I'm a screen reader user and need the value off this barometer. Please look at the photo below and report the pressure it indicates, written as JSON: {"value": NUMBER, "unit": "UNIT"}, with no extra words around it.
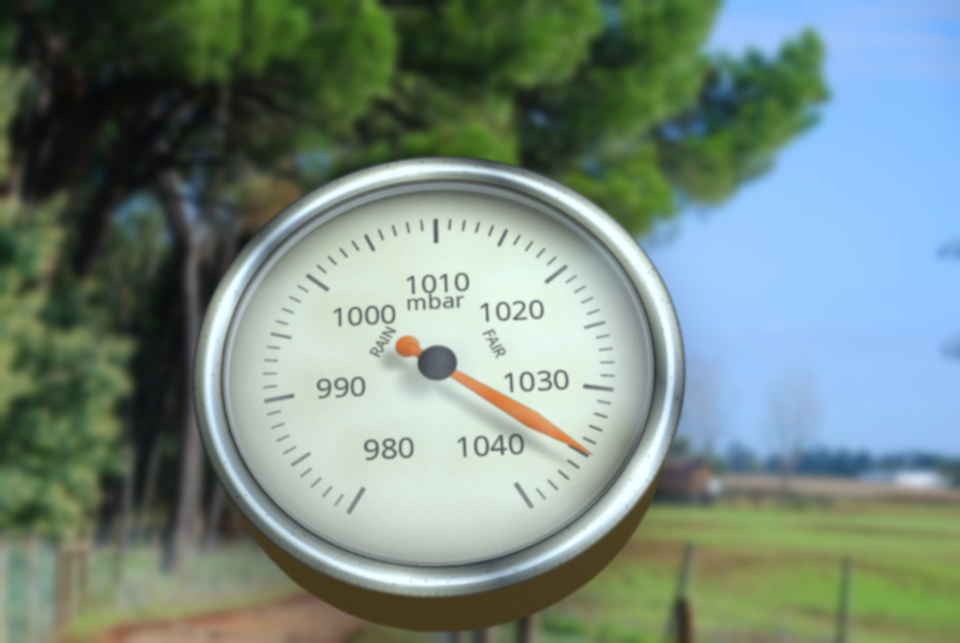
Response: {"value": 1035, "unit": "mbar"}
